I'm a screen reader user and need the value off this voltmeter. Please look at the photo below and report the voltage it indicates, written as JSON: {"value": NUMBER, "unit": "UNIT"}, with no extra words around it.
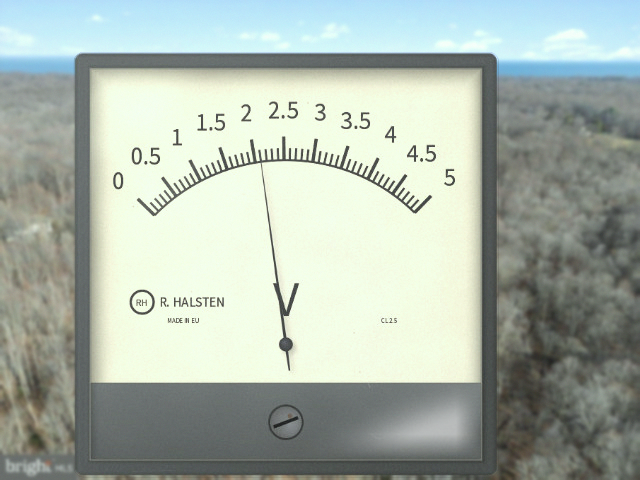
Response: {"value": 2.1, "unit": "V"}
